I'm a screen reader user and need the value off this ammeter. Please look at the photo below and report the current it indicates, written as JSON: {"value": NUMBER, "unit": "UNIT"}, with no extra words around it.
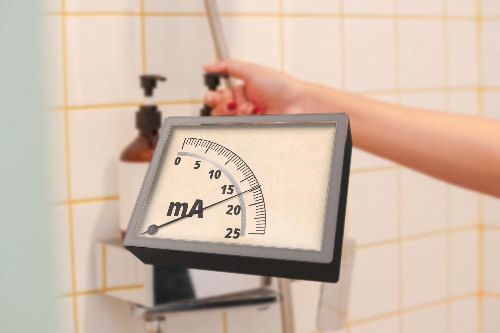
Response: {"value": 17.5, "unit": "mA"}
